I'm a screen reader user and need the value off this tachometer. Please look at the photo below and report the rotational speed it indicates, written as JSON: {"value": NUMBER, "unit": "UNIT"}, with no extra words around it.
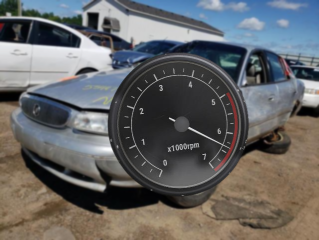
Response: {"value": 6375, "unit": "rpm"}
